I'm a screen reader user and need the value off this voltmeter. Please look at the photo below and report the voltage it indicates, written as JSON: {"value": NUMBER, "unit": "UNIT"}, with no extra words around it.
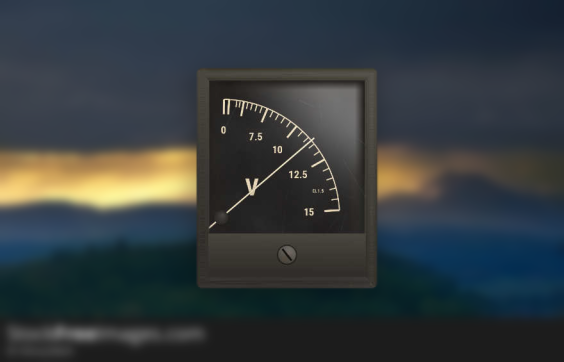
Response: {"value": 11.25, "unit": "V"}
